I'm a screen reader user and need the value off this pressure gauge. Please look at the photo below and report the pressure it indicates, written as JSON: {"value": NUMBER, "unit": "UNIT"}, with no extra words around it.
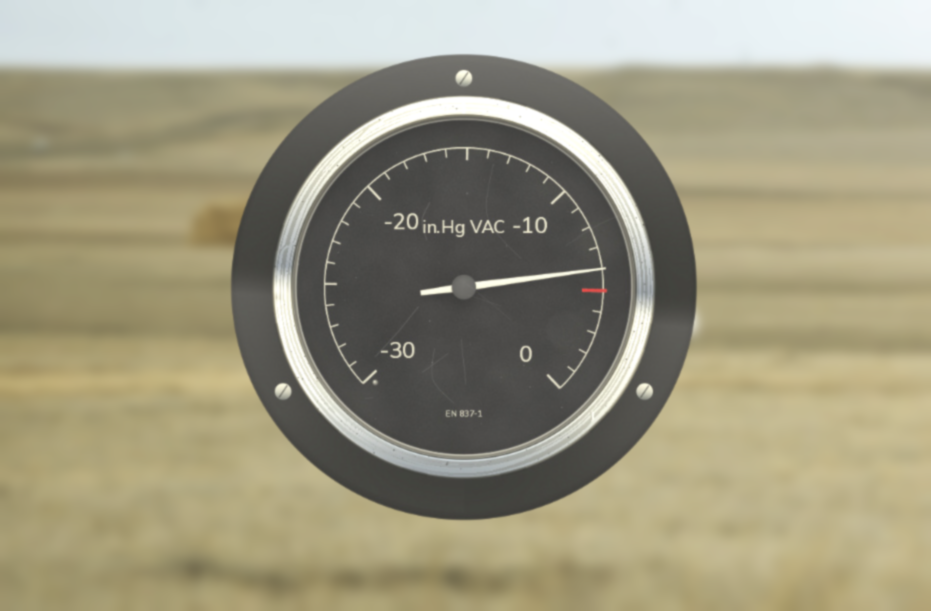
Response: {"value": -6, "unit": "inHg"}
